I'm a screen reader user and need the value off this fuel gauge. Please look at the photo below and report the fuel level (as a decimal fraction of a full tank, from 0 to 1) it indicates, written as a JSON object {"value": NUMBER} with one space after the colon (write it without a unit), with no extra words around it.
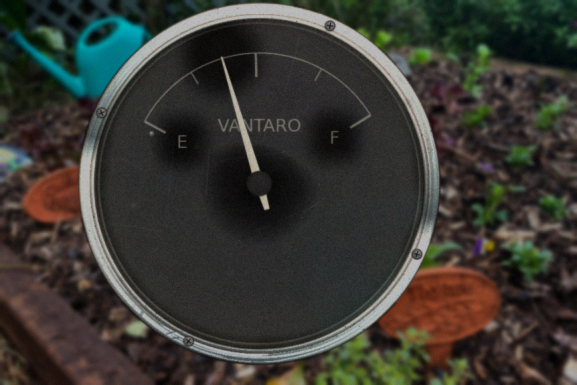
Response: {"value": 0.375}
